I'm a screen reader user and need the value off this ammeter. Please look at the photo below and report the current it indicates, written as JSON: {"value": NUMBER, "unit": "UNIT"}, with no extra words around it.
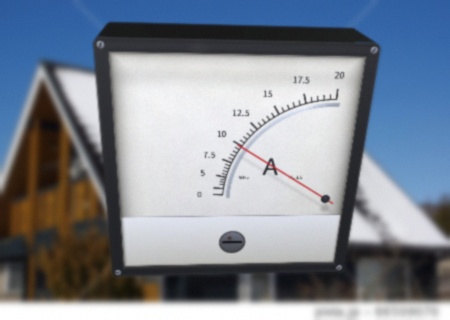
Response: {"value": 10, "unit": "A"}
